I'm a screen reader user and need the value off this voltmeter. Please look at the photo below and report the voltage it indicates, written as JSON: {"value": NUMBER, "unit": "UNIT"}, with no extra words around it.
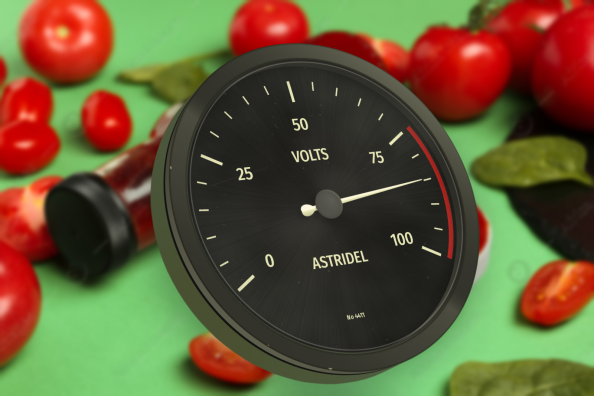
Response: {"value": 85, "unit": "V"}
